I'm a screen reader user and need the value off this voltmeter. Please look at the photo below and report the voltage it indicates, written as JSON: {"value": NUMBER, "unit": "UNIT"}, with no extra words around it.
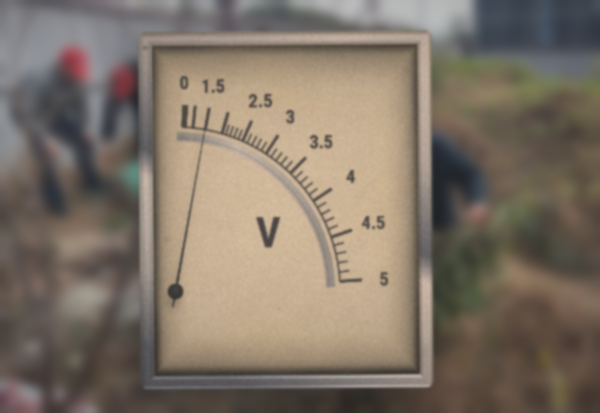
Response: {"value": 1.5, "unit": "V"}
